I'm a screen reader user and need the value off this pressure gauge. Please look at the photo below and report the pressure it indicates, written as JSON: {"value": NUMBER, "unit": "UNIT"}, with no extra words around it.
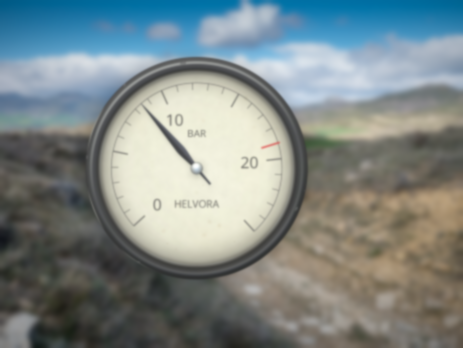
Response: {"value": 8.5, "unit": "bar"}
